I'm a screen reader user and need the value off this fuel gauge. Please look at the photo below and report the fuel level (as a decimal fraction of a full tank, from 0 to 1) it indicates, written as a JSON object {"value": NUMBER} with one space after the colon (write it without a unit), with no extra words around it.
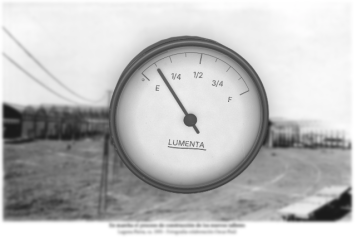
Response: {"value": 0.125}
